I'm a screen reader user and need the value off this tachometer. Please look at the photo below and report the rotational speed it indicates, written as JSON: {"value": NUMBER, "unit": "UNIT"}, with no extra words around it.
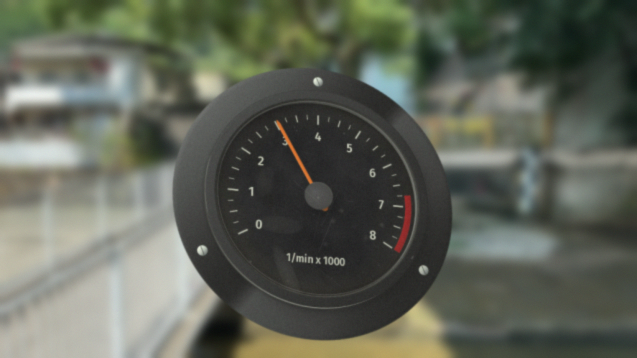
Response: {"value": 3000, "unit": "rpm"}
